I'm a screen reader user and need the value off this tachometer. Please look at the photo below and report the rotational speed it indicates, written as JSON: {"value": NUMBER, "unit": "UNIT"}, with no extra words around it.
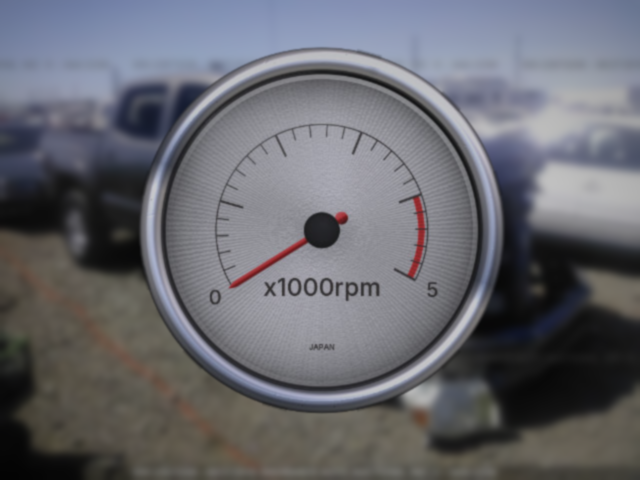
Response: {"value": 0, "unit": "rpm"}
